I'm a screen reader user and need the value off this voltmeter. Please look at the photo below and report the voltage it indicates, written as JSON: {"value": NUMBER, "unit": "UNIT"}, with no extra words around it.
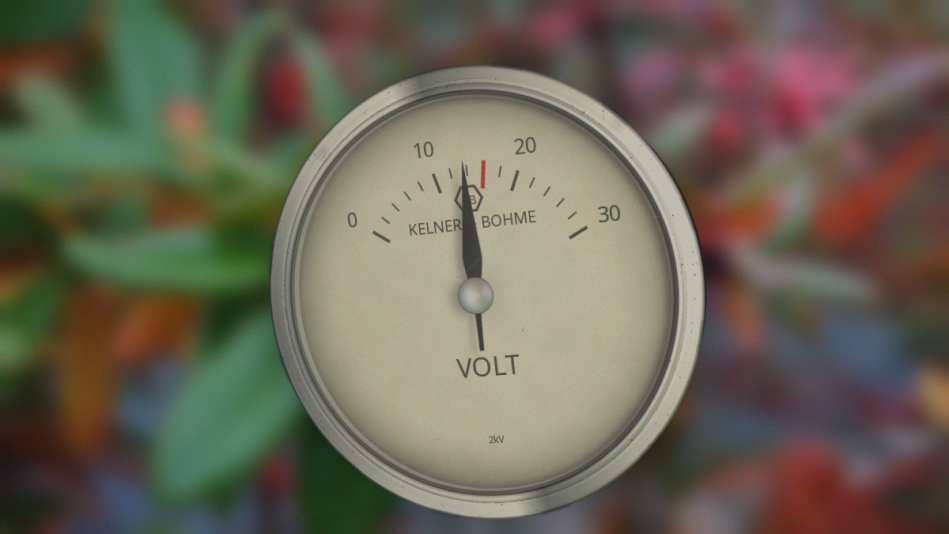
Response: {"value": 14, "unit": "V"}
